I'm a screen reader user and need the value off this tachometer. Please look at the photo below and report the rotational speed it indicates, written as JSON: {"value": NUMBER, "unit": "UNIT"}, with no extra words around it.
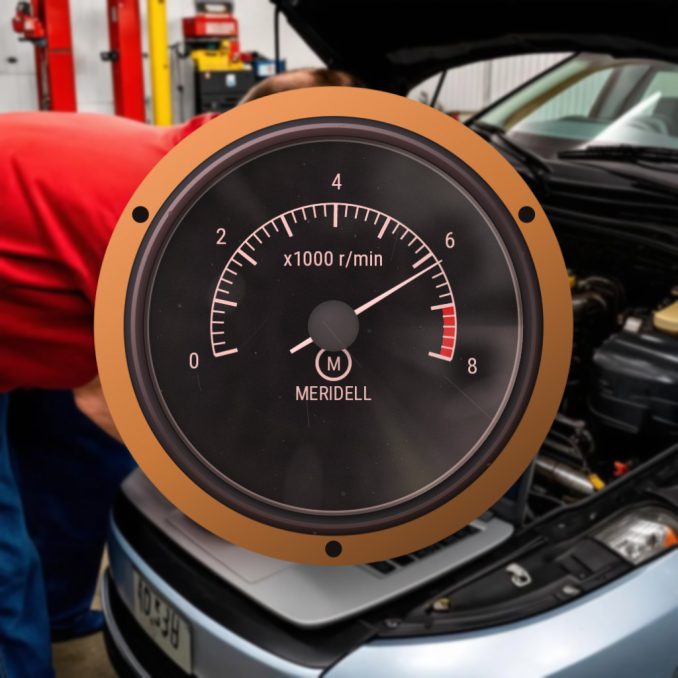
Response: {"value": 6200, "unit": "rpm"}
